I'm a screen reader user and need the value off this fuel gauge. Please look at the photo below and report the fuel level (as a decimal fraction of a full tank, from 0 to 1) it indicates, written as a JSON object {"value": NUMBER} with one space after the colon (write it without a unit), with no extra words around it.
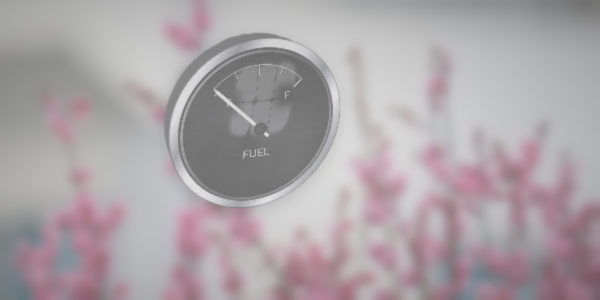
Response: {"value": 0}
